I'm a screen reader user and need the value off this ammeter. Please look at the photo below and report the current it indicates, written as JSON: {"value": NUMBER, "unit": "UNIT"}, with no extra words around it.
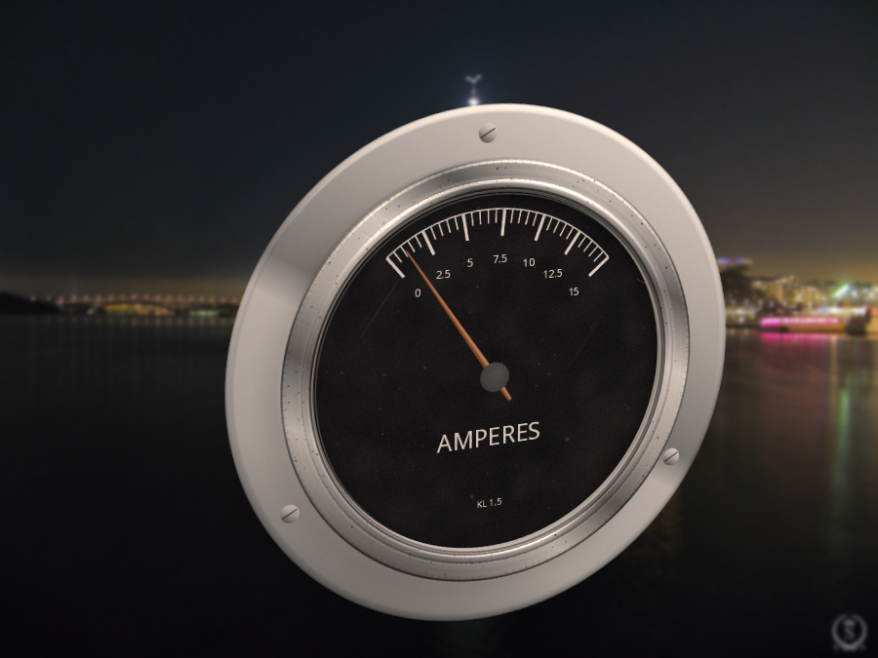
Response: {"value": 1, "unit": "A"}
